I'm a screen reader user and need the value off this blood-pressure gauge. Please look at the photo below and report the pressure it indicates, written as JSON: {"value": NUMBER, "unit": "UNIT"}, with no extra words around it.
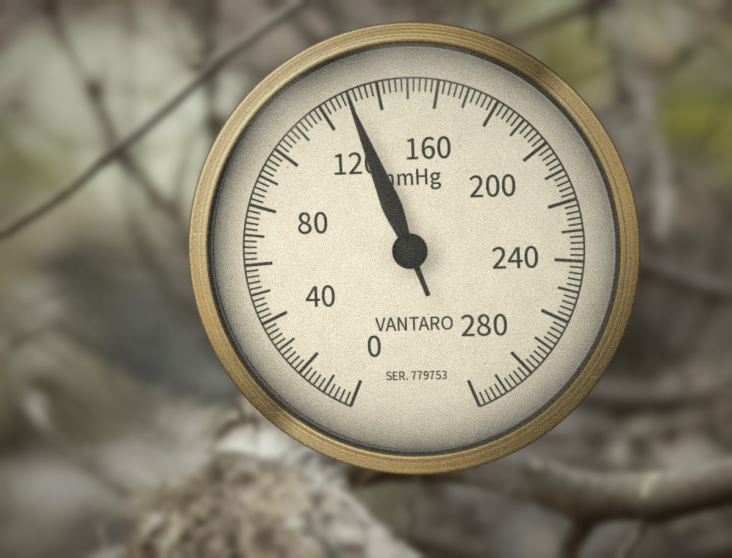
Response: {"value": 130, "unit": "mmHg"}
